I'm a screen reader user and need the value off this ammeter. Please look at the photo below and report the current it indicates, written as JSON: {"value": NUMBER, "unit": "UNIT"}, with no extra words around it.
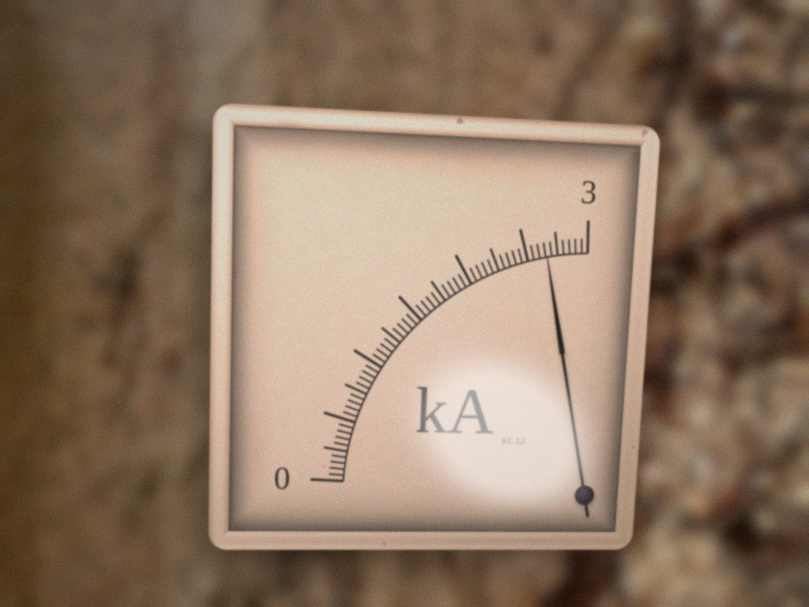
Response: {"value": 2.65, "unit": "kA"}
